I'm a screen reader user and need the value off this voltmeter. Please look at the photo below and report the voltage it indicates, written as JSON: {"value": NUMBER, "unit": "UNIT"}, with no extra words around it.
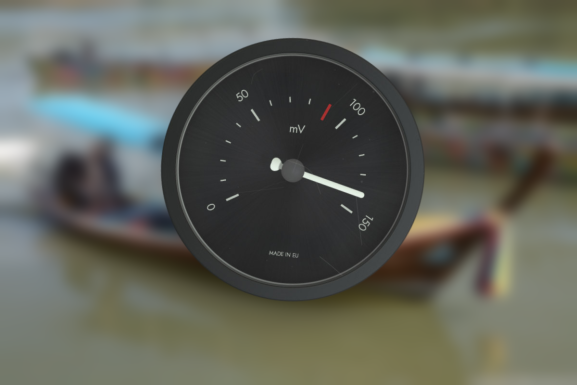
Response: {"value": 140, "unit": "mV"}
